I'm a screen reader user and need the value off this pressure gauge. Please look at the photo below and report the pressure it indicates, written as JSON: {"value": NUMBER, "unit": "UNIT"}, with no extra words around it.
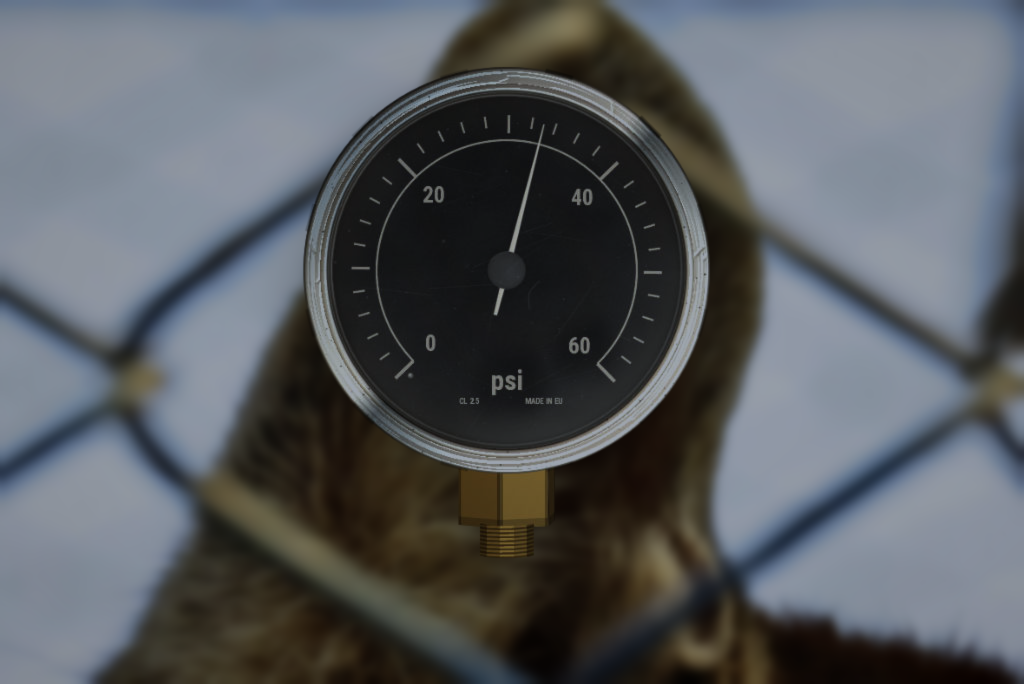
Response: {"value": 33, "unit": "psi"}
